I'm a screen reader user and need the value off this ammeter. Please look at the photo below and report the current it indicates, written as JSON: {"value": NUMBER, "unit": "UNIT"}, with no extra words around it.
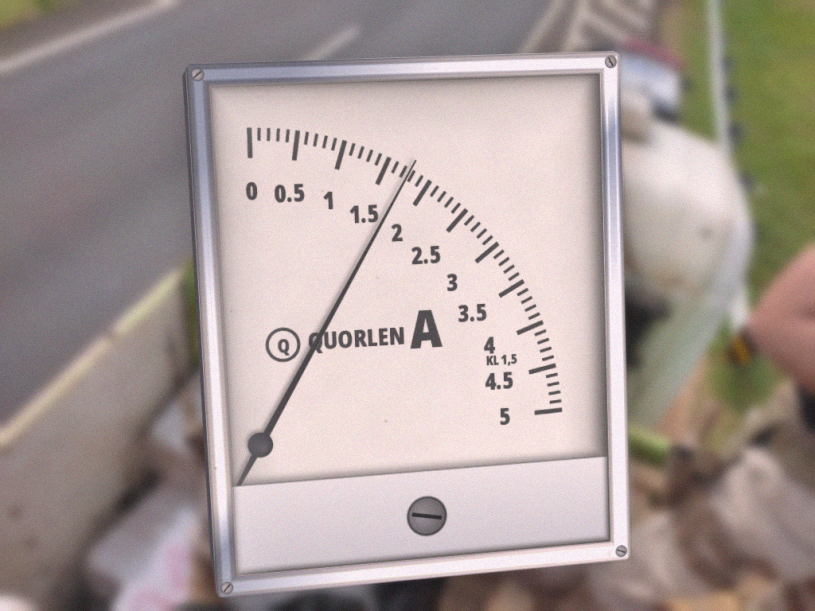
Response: {"value": 1.75, "unit": "A"}
